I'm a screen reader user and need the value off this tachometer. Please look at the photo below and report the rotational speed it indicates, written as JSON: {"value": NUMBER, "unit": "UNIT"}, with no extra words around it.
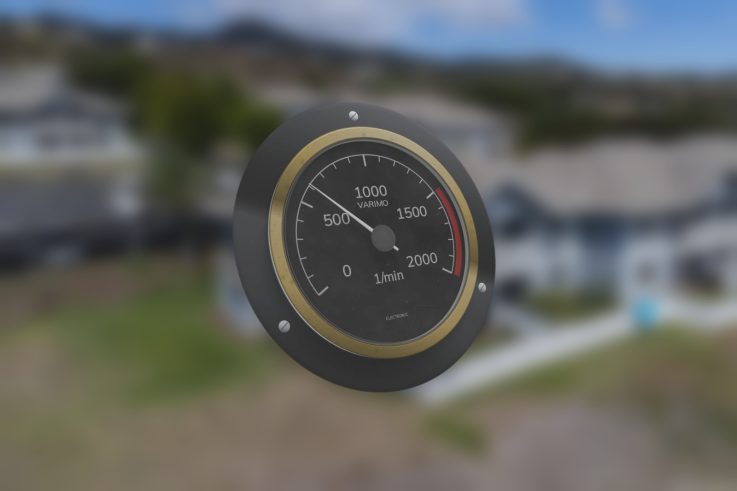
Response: {"value": 600, "unit": "rpm"}
